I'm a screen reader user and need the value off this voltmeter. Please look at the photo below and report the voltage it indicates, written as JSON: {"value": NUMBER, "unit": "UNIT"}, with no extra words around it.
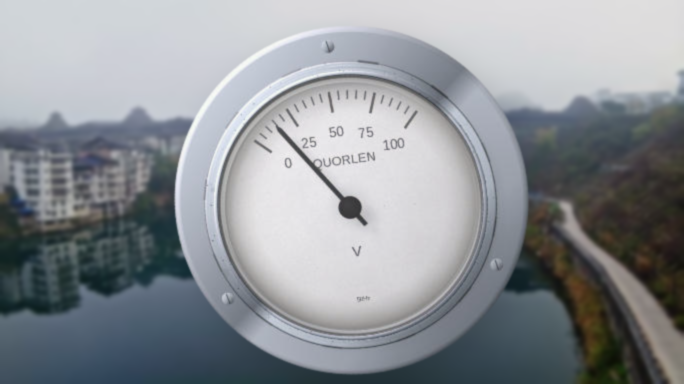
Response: {"value": 15, "unit": "V"}
